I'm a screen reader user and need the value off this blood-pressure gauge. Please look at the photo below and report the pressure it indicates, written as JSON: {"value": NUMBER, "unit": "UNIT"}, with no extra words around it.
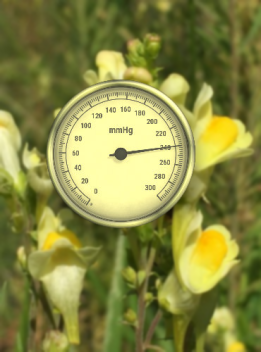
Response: {"value": 240, "unit": "mmHg"}
